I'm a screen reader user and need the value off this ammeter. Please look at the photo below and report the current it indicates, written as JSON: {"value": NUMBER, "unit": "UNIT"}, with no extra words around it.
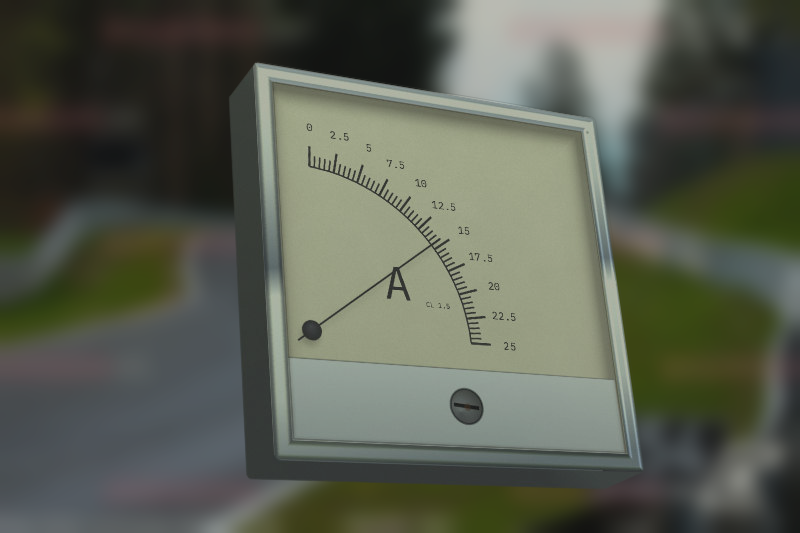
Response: {"value": 14.5, "unit": "A"}
